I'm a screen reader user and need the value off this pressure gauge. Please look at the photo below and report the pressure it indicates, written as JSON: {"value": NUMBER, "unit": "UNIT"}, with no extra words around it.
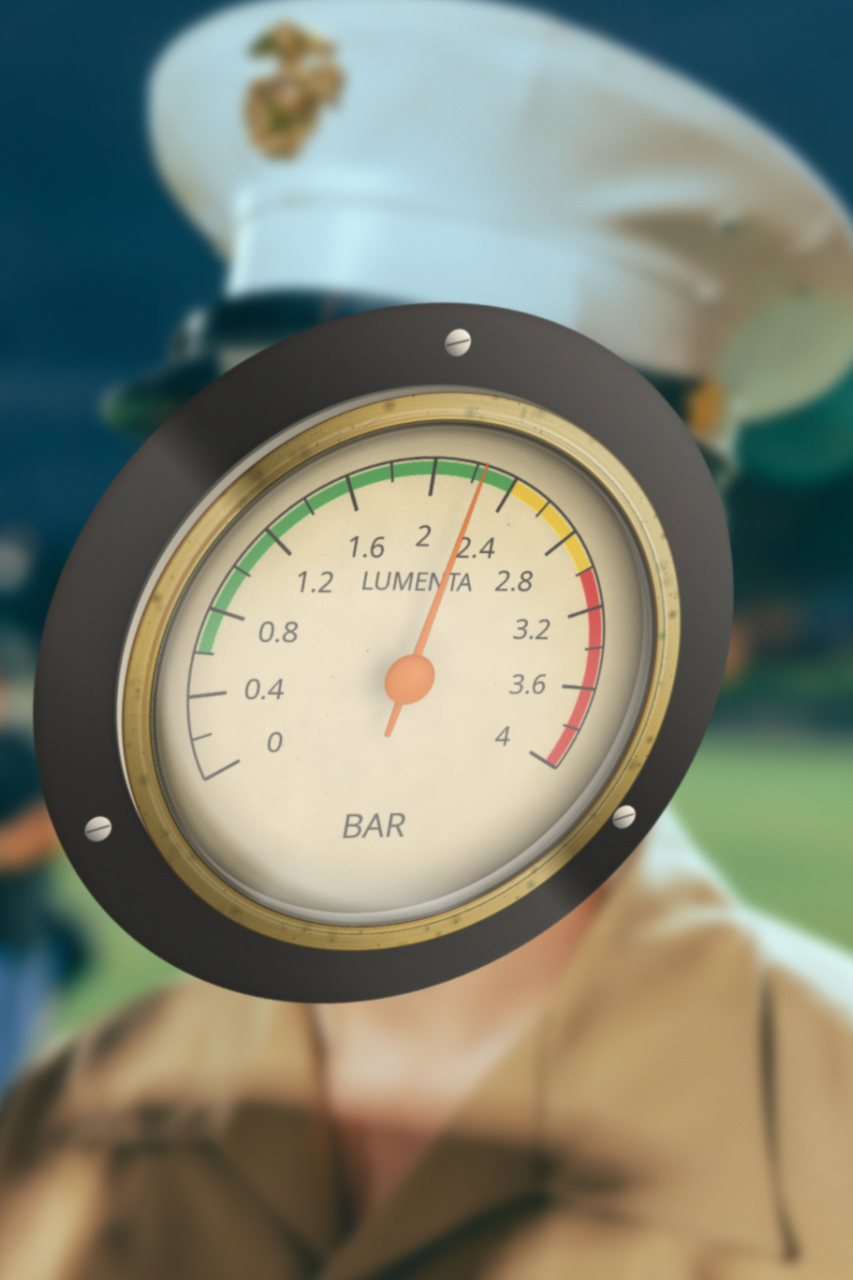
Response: {"value": 2.2, "unit": "bar"}
